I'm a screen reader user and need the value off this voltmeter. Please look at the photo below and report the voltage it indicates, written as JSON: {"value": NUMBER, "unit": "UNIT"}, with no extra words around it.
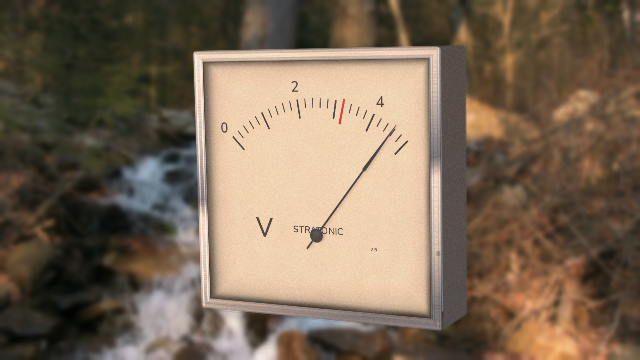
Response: {"value": 4.6, "unit": "V"}
